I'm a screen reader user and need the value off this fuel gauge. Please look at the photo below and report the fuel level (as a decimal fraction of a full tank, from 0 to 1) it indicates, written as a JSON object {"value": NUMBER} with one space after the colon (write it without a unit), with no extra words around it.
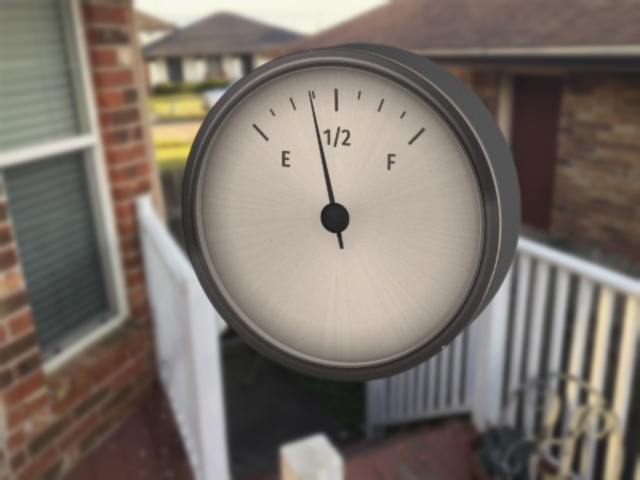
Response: {"value": 0.375}
